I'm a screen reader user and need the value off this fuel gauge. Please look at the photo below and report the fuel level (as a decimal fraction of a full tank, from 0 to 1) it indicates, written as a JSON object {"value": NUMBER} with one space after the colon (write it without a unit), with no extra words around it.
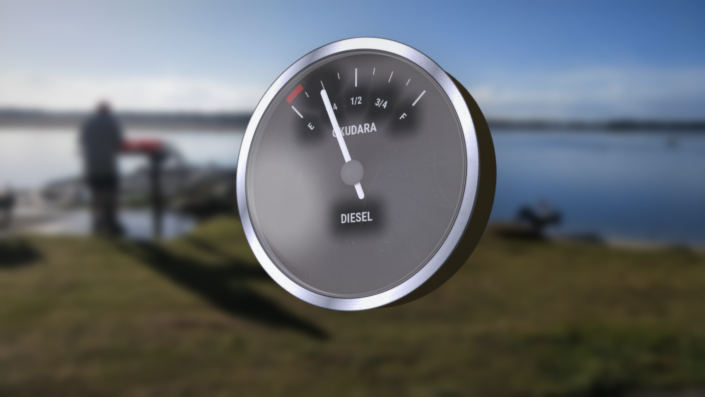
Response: {"value": 0.25}
